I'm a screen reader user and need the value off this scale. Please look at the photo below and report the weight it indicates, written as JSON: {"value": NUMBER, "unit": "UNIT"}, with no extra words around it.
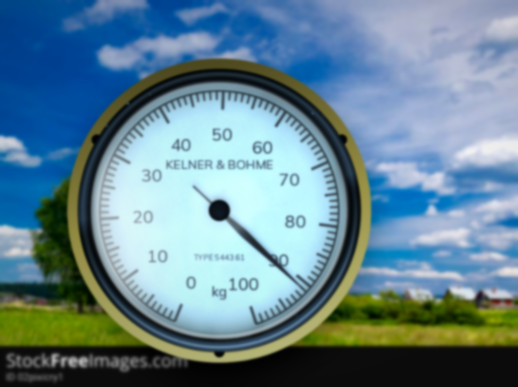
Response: {"value": 91, "unit": "kg"}
